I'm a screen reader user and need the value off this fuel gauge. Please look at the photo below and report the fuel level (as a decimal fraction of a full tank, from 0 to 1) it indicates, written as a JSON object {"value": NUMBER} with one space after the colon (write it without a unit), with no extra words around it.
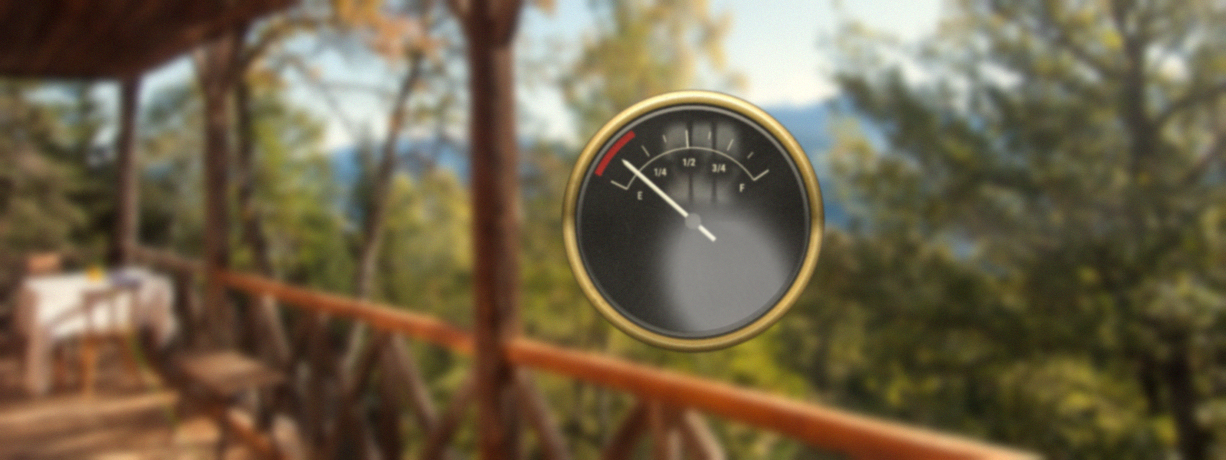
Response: {"value": 0.125}
